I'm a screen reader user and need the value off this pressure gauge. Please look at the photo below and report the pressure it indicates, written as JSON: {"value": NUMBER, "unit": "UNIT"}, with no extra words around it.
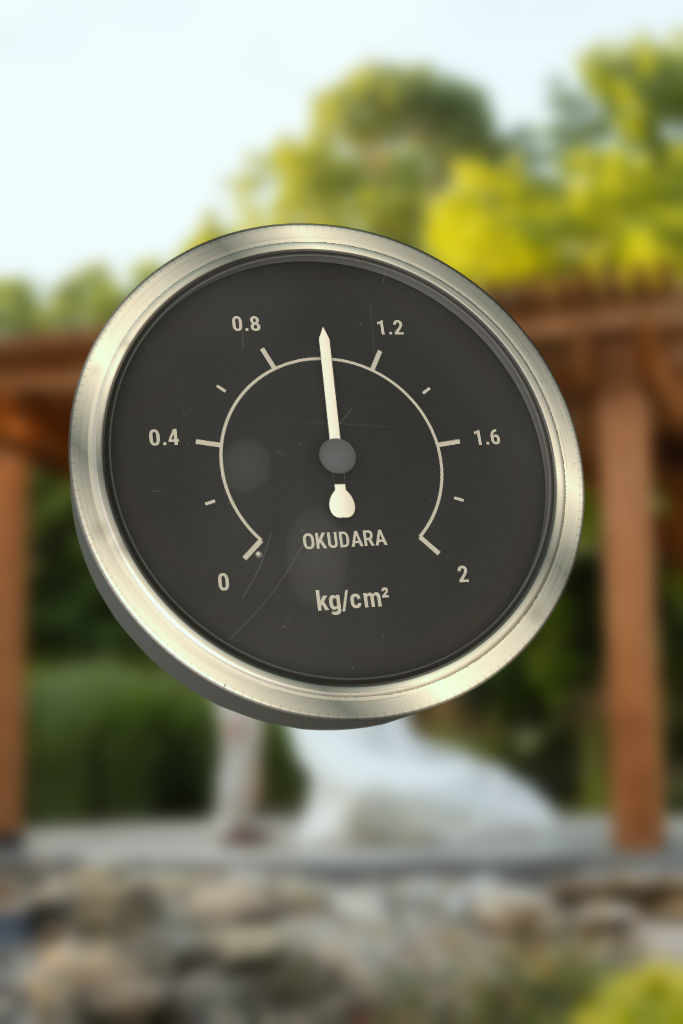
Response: {"value": 1, "unit": "kg/cm²"}
